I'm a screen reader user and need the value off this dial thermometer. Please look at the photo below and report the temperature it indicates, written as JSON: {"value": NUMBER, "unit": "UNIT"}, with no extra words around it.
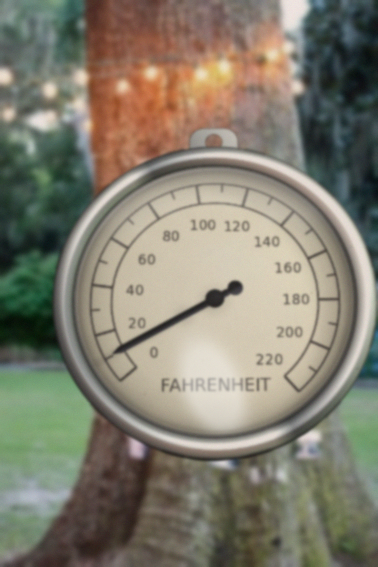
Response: {"value": 10, "unit": "°F"}
